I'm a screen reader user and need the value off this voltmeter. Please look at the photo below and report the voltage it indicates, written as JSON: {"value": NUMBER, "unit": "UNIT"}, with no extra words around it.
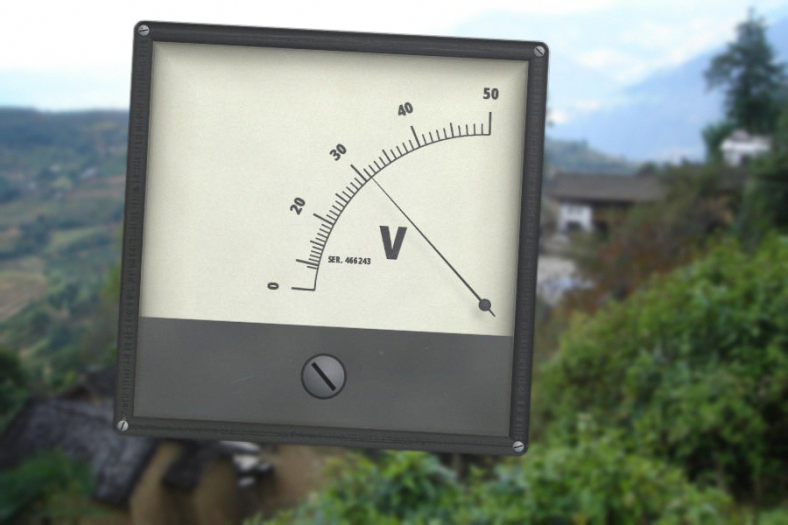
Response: {"value": 31, "unit": "V"}
